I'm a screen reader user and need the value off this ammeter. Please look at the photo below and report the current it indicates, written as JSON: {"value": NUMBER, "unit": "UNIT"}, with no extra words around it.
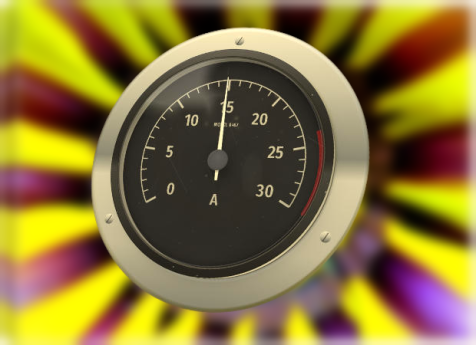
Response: {"value": 15, "unit": "A"}
